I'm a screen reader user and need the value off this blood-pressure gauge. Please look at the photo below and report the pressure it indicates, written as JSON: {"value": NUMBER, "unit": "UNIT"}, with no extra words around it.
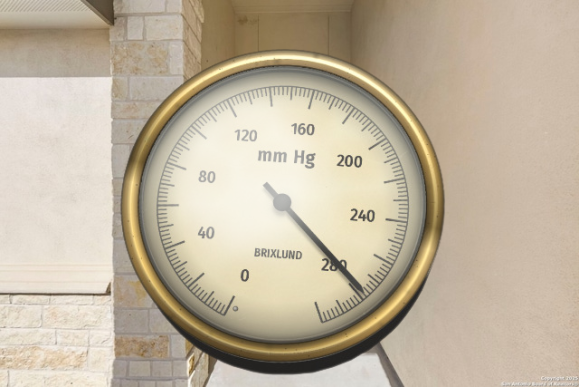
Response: {"value": 278, "unit": "mmHg"}
